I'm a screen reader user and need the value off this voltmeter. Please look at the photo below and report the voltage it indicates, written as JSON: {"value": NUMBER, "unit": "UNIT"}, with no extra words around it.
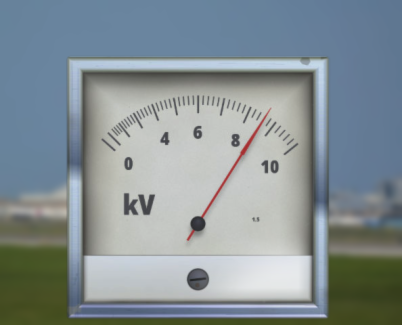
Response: {"value": 8.6, "unit": "kV"}
